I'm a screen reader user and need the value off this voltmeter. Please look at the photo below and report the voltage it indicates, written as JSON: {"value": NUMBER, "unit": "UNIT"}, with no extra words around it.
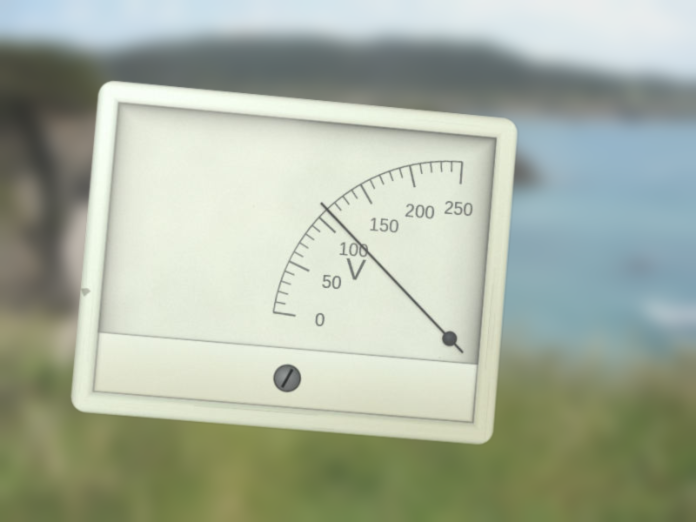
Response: {"value": 110, "unit": "V"}
